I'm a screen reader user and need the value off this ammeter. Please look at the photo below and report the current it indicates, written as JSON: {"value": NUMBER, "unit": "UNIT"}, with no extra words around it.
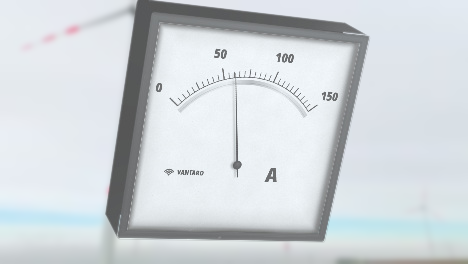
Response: {"value": 60, "unit": "A"}
